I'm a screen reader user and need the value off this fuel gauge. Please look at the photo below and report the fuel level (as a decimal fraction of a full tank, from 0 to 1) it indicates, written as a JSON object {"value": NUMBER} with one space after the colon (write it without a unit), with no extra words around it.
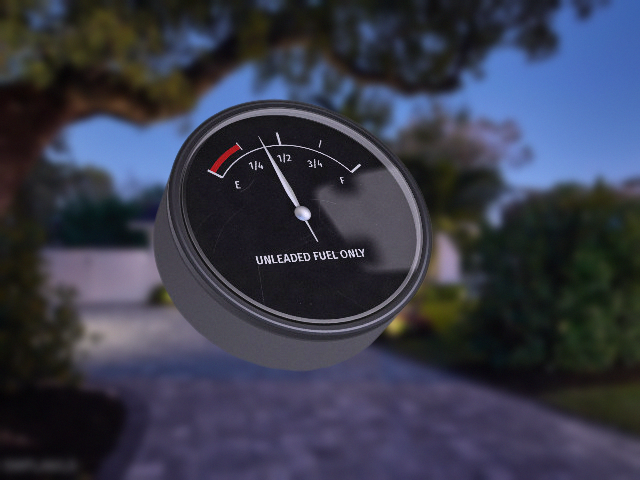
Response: {"value": 0.375}
